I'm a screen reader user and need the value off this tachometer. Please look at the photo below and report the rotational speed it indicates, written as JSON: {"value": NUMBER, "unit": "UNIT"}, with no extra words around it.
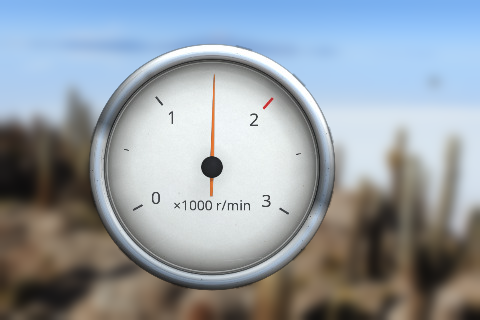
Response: {"value": 1500, "unit": "rpm"}
